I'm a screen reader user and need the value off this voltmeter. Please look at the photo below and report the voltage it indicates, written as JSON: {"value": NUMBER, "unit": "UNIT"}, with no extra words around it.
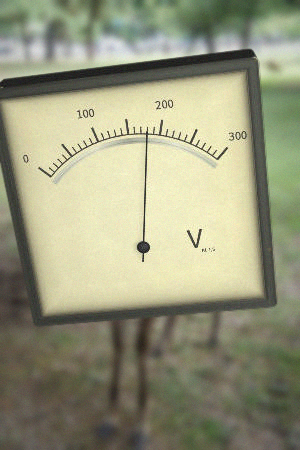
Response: {"value": 180, "unit": "V"}
